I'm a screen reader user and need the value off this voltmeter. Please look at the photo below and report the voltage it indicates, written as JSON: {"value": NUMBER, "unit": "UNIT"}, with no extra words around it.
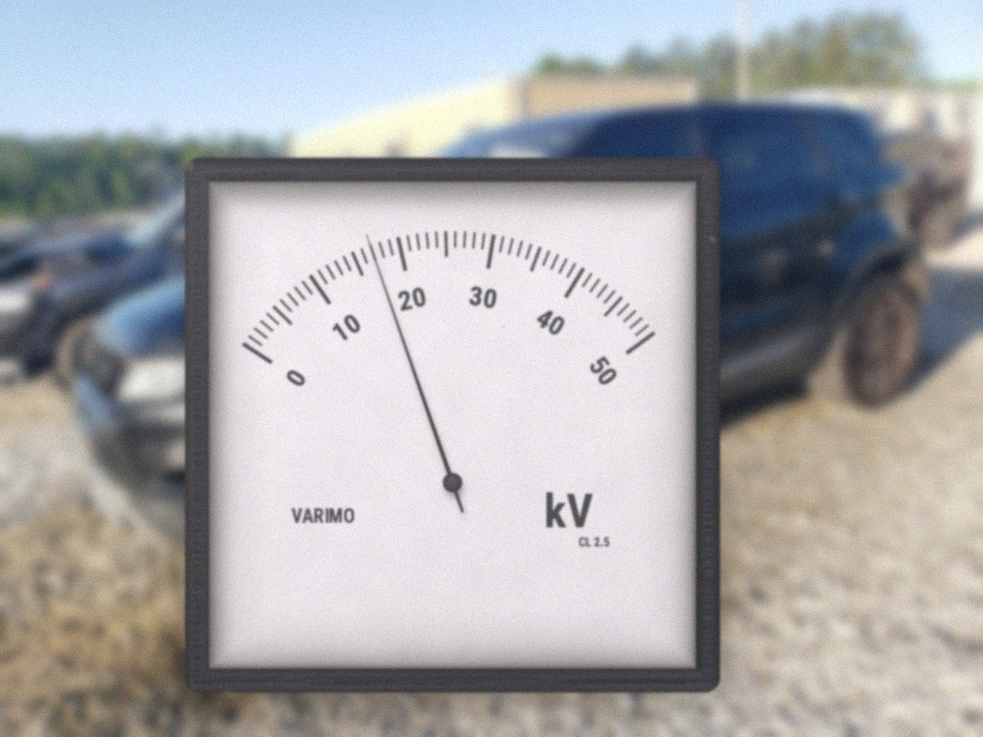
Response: {"value": 17, "unit": "kV"}
